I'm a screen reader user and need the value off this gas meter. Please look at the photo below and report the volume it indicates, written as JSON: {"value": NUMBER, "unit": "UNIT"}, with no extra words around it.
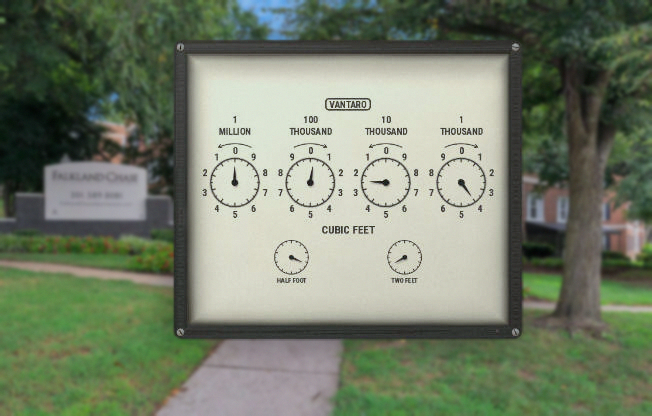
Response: {"value": 2400, "unit": "ft³"}
